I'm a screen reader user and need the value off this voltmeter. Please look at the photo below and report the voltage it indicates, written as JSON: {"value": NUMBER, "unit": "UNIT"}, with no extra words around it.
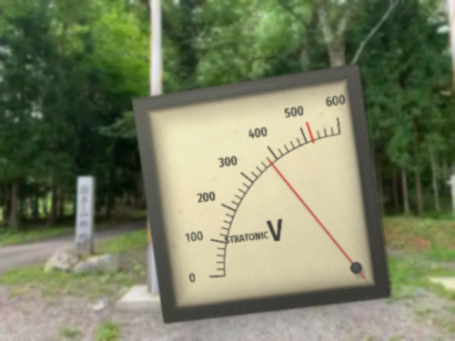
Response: {"value": 380, "unit": "V"}
